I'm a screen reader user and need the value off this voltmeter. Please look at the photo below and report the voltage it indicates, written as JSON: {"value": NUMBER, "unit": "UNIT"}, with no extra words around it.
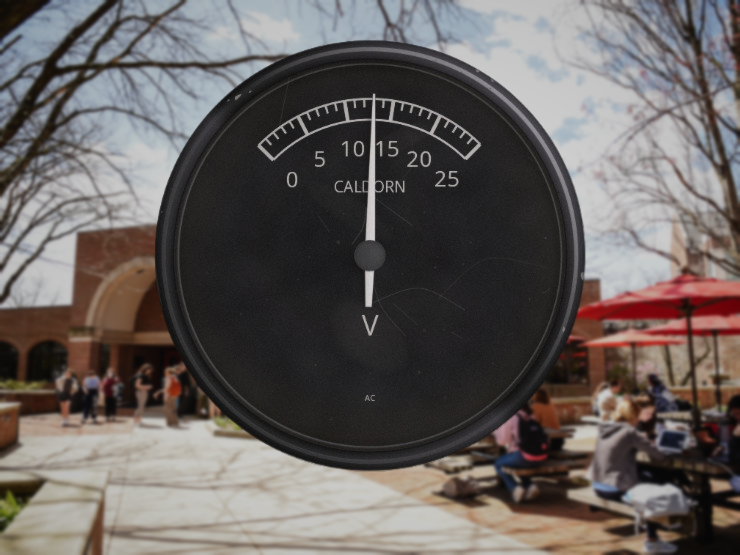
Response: {"value": 13, "unit": "V"}
